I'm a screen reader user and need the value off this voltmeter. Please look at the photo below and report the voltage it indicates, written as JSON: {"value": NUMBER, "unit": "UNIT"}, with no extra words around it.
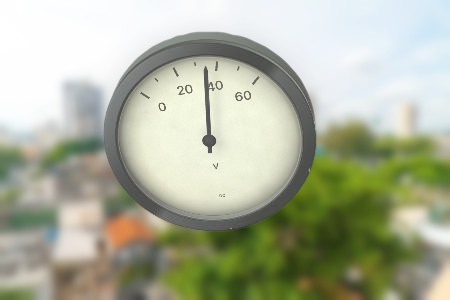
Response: {"value": 35, "unit": "V"}
